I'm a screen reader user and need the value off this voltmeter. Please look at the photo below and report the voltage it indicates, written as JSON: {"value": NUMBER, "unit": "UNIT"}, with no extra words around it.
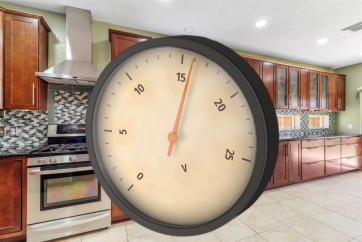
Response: {"value": 16, "unit": "V"}
